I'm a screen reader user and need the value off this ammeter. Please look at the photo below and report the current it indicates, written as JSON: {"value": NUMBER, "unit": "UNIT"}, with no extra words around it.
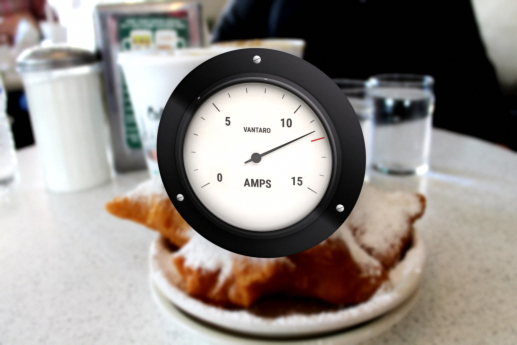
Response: {"value": 11.5, "unit": "A"}
